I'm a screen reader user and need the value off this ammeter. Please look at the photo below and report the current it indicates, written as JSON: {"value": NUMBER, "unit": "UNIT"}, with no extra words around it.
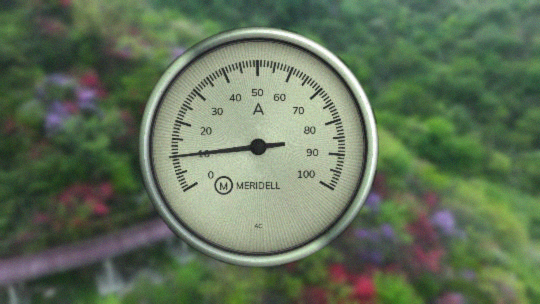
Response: {"value": 10, "unit": "A"}
